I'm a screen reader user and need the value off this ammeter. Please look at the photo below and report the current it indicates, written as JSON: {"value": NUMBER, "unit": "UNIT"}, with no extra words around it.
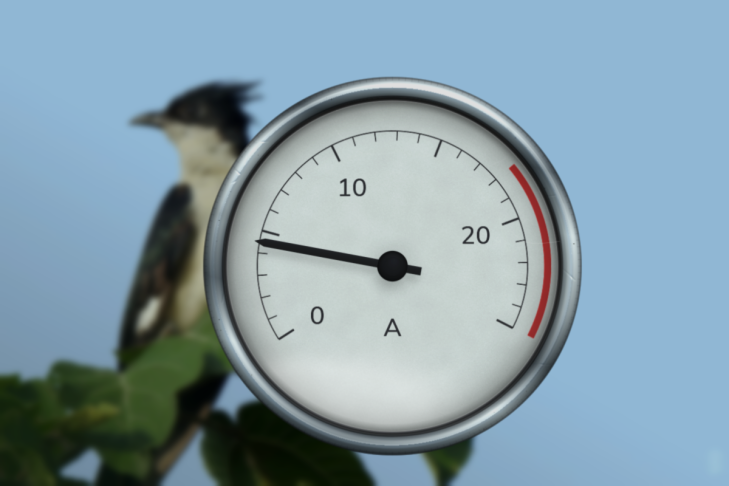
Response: {"value": 4.5, "unit": "A"}
